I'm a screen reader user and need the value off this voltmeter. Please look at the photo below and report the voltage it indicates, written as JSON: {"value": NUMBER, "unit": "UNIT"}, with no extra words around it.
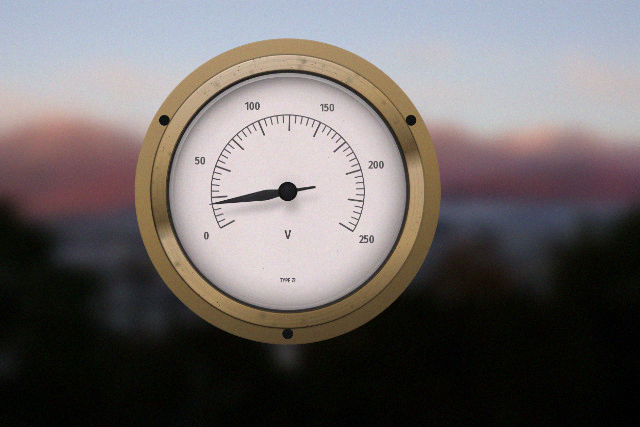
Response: {"value": 20, "unit": "V"}
